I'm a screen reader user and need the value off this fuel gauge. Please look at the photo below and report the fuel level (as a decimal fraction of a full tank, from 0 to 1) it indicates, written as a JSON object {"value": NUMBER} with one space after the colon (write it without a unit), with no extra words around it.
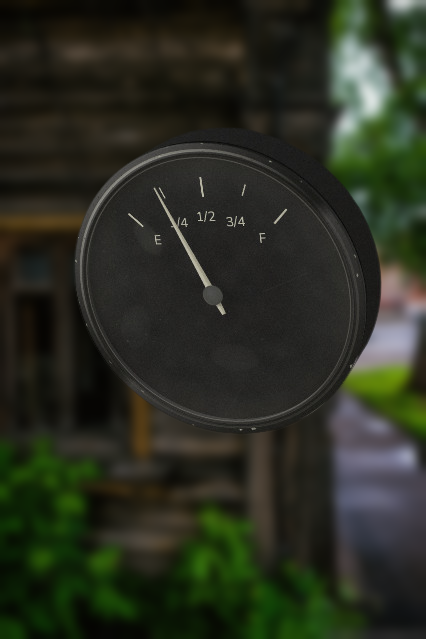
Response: {"value": 0.25}
